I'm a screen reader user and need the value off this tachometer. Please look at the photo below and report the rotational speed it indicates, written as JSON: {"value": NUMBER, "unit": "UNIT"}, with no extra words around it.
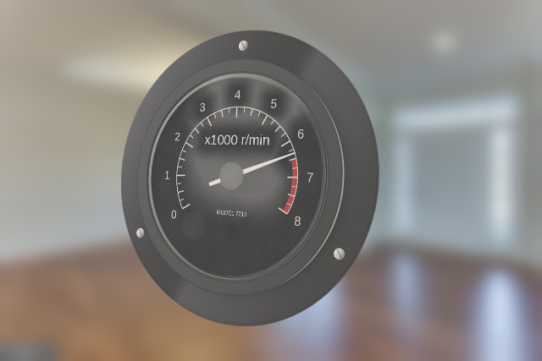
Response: {"value": 6375, "unit": "rpm"}
